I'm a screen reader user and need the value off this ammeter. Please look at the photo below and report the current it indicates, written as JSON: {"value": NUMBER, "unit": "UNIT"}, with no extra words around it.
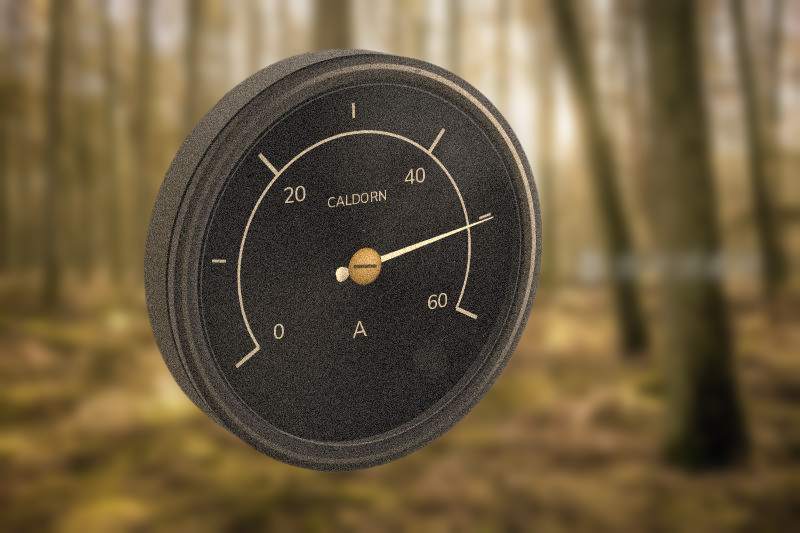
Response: {"value": 50, "unit": "A"}
